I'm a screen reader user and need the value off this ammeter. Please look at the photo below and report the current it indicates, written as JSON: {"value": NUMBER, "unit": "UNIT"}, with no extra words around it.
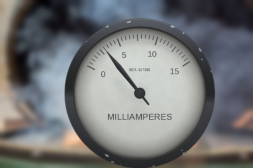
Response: {"value": 3, "unit": "mA"}
